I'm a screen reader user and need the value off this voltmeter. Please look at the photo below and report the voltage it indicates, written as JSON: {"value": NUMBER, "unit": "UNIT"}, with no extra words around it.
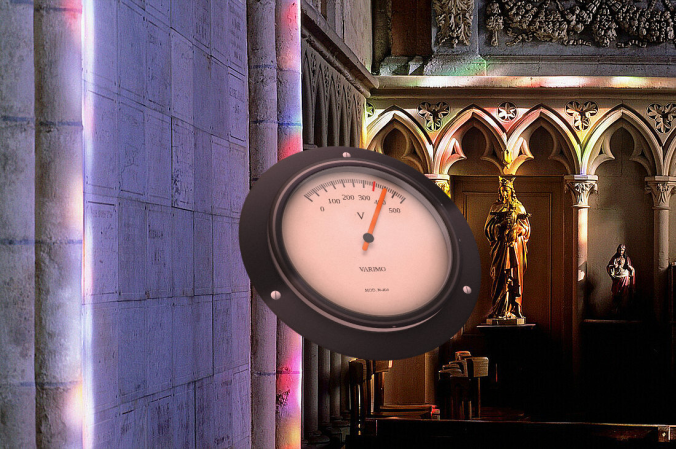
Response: {"value": 400, "unit": "V"}
